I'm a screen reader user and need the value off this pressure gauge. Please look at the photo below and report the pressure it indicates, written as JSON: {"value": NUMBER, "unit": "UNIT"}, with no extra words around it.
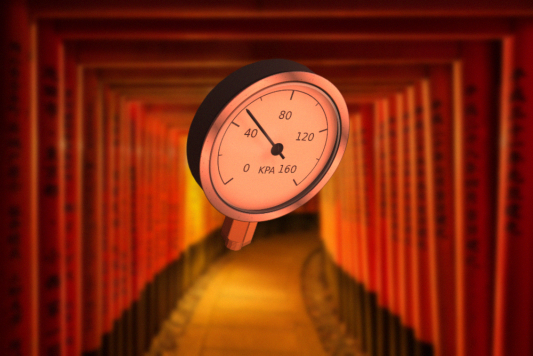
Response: {"value": 50, "unit": "kPa"}
